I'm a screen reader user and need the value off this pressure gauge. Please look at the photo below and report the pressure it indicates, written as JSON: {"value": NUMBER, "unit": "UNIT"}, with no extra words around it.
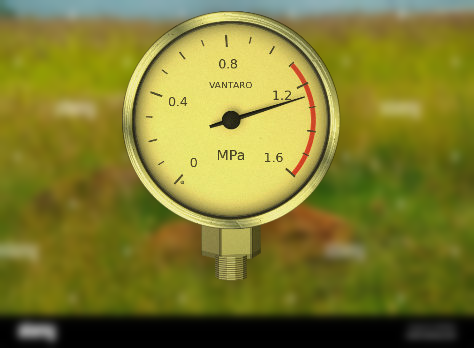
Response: {"value": 1.25, "unit": "MPa"}
